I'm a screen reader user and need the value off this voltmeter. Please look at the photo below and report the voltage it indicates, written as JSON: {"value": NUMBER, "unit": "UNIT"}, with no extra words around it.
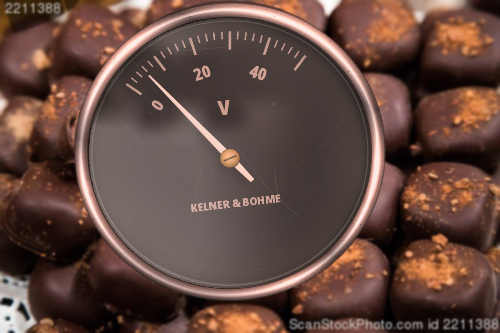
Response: {"value": 6, "unit": "V"}
